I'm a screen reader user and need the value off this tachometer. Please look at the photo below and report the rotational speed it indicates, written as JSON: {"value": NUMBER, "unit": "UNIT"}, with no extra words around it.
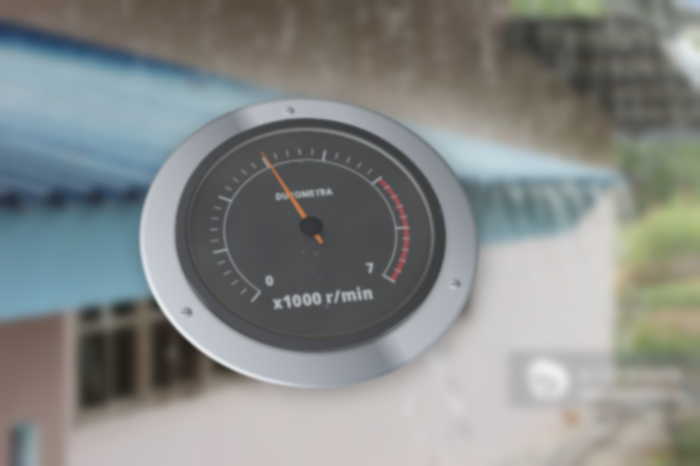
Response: {"value": 3000, "unit": "rpm"}
